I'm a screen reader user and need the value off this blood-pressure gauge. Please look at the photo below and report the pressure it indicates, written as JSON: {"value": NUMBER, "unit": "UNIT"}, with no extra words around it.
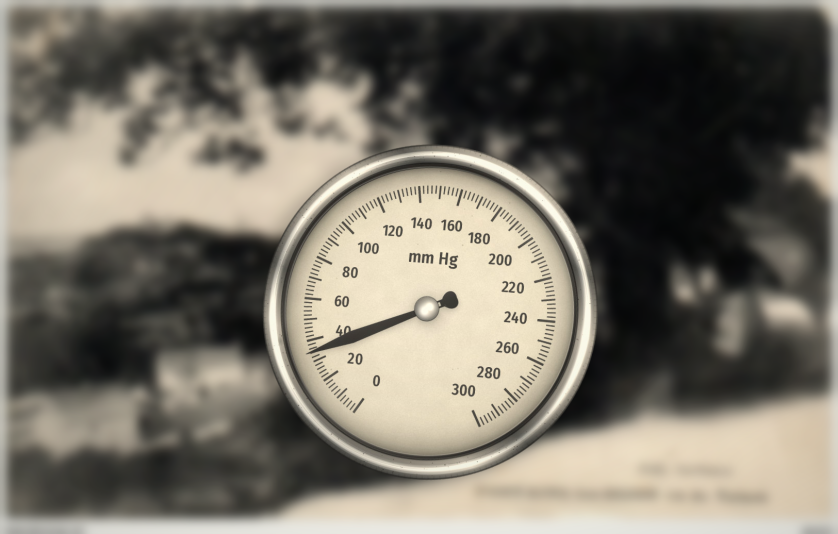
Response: {"value": 34, "unit": "mmHg"}
